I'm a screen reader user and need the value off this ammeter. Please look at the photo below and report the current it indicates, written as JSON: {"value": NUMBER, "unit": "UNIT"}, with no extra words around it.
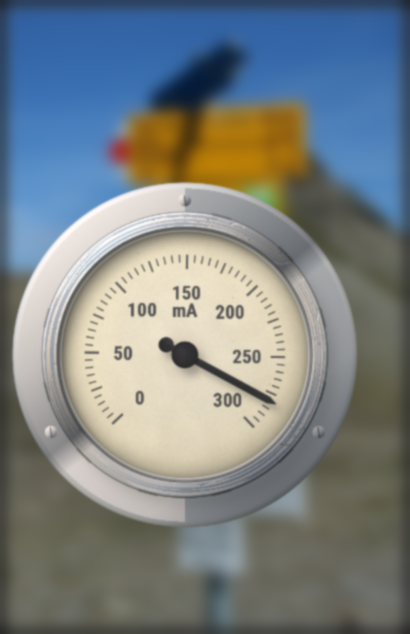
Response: {"value": 280, "unit": "mA"}
